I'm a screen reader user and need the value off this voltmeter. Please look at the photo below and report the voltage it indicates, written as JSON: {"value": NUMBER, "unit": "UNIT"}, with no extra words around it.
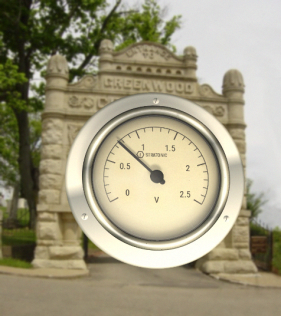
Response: {"value": 0.75, "unit": "V"}
